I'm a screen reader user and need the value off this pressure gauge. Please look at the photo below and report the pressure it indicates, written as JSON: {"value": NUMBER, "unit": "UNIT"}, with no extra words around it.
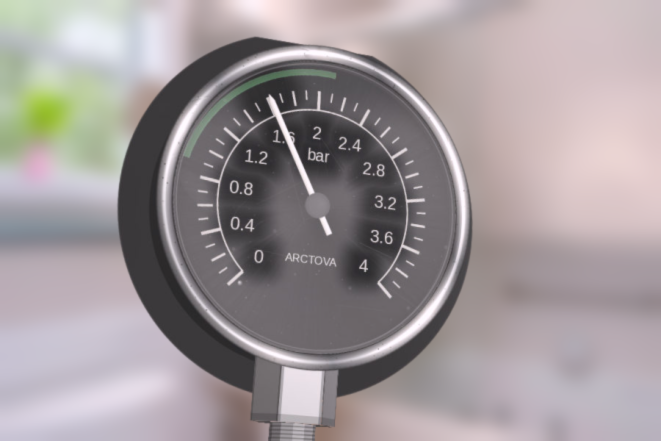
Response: {"value": 1.6, "unit": "bar"}
